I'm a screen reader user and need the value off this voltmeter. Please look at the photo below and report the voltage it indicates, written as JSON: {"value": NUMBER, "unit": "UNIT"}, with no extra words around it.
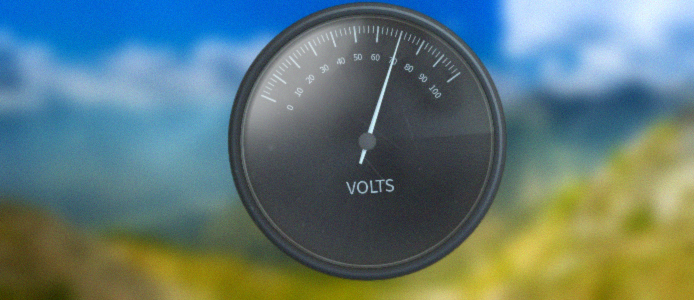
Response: {"value": 70, "unit": "V"}
